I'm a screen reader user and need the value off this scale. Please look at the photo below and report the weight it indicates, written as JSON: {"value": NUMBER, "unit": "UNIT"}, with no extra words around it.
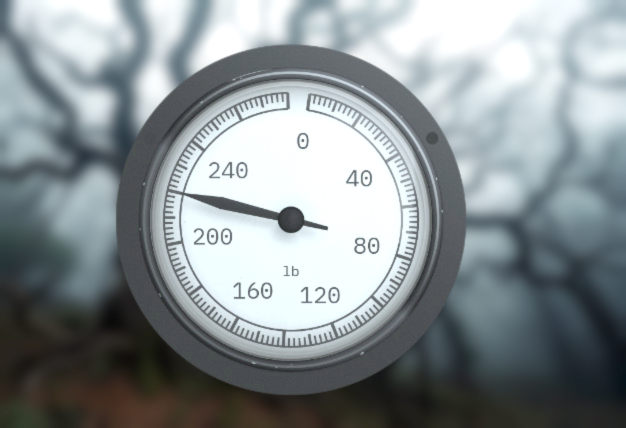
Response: {"value": 220, "unit": "lb"}
